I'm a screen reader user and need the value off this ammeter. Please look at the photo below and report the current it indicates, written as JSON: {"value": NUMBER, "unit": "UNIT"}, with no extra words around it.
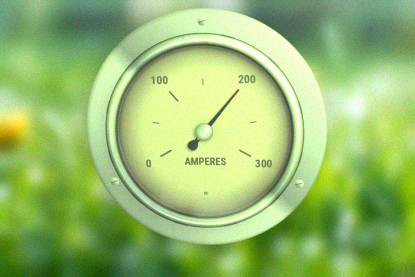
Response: {"value": 200, "unit": "A"}
